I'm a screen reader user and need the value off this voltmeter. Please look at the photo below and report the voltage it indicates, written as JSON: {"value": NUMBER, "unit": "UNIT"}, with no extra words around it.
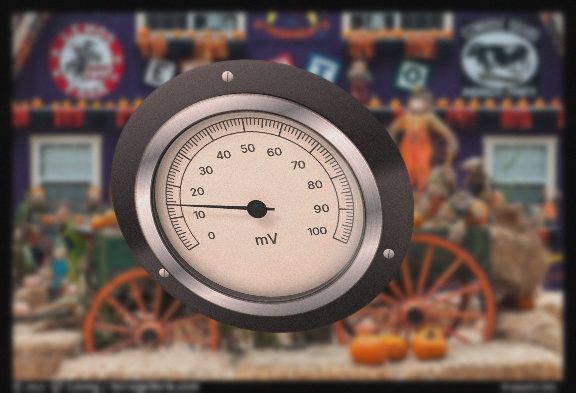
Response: {"value": 15, "unit": "mV"}
